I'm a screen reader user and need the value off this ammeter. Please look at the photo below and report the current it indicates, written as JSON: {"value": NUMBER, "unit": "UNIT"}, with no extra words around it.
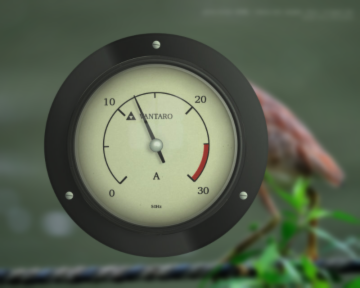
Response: {"value": 12.5, "unit": "A"}
